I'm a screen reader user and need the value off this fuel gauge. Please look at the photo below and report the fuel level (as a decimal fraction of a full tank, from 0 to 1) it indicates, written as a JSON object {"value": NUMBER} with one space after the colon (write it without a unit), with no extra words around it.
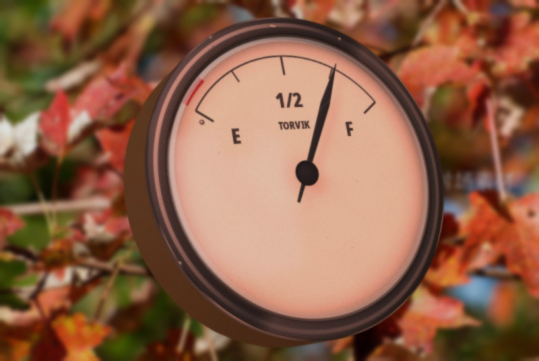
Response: {"value": 0.75}
